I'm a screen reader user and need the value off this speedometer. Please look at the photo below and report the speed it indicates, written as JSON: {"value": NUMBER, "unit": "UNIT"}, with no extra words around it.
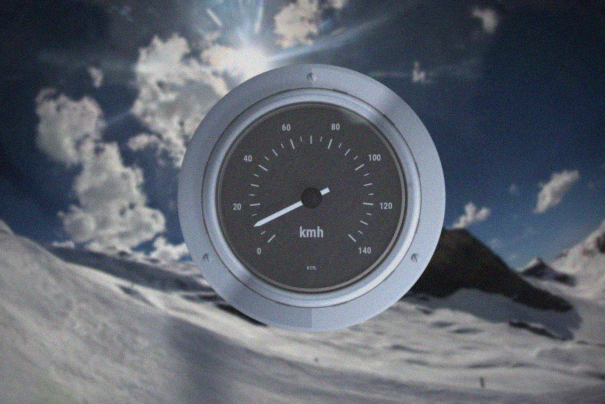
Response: {"value": 10, "unit": "km/h"}
